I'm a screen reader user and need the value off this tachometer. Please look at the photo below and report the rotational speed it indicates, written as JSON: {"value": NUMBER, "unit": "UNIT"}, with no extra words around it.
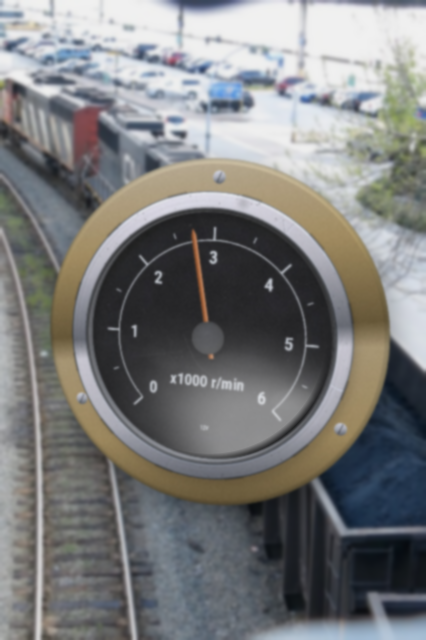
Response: {"value": 2750, "unit": "rpm"}
